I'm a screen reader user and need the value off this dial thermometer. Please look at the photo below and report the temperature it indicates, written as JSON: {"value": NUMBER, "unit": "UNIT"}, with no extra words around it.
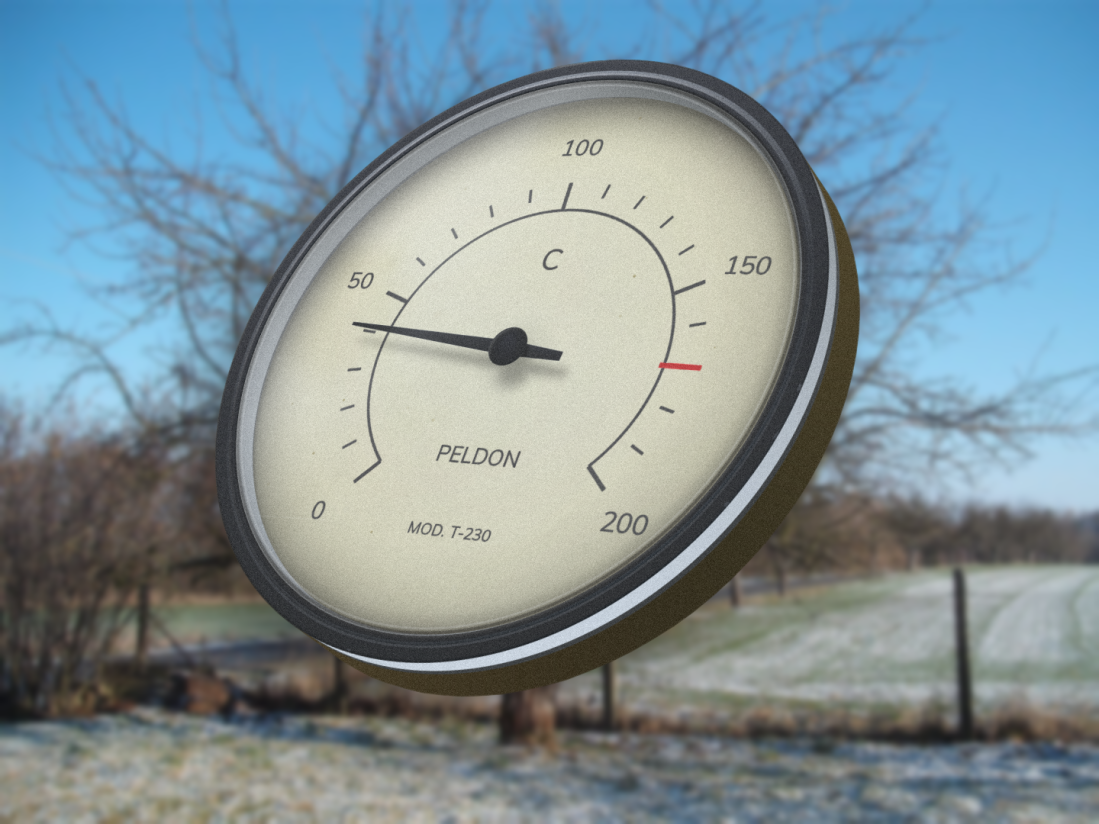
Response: {"value": 40, "unit": "°C"}
